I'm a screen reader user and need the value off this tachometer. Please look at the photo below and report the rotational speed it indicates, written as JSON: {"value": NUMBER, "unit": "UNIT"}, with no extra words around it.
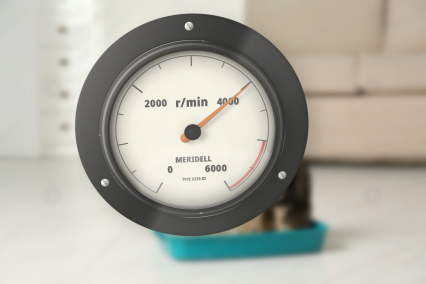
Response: {"value": 4000, "unit": "rpm"}
